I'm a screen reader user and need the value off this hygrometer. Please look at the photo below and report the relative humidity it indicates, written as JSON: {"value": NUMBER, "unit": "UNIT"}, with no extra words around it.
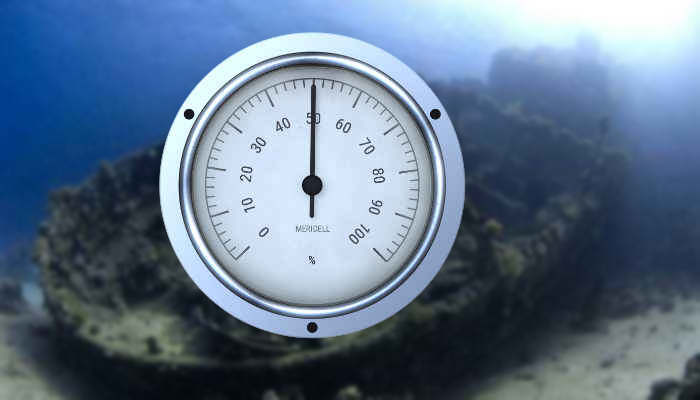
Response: {"value": 50, "unit": "%"}
